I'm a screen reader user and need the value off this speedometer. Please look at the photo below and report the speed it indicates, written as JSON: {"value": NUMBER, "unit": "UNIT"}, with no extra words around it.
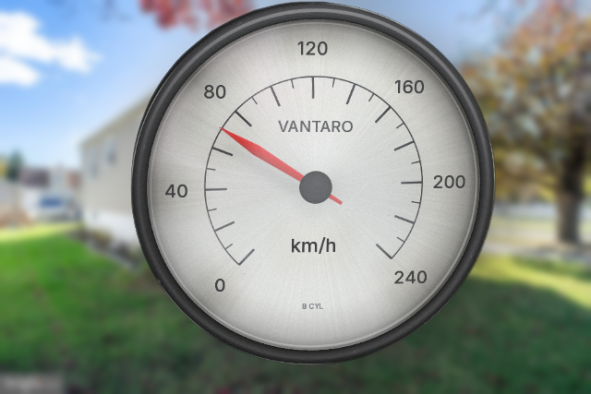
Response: {"value": 70, "unit": "km/h"}
